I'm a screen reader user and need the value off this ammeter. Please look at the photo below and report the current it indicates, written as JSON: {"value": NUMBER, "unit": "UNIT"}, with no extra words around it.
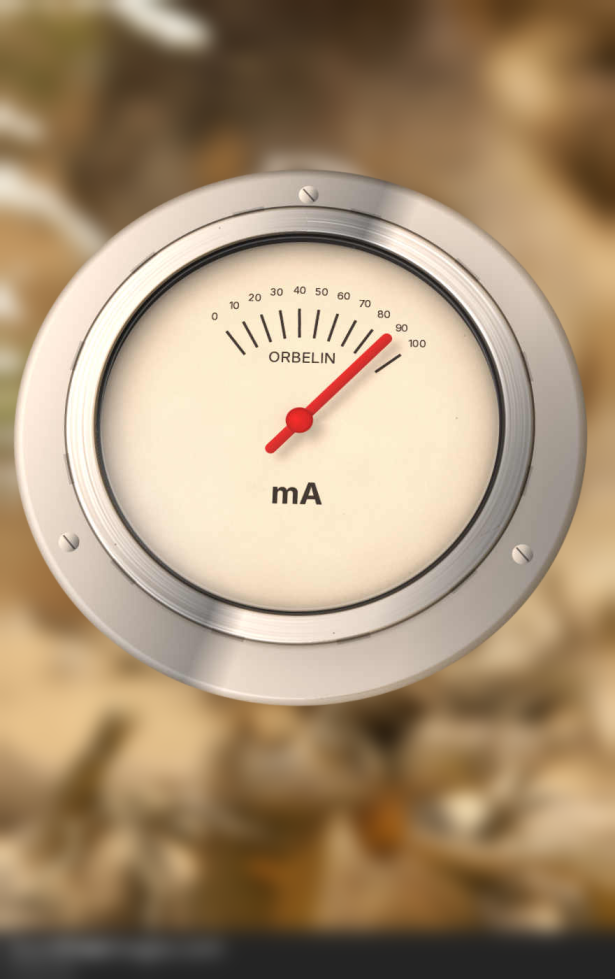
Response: {"value": 90, "unit": "mA"}
